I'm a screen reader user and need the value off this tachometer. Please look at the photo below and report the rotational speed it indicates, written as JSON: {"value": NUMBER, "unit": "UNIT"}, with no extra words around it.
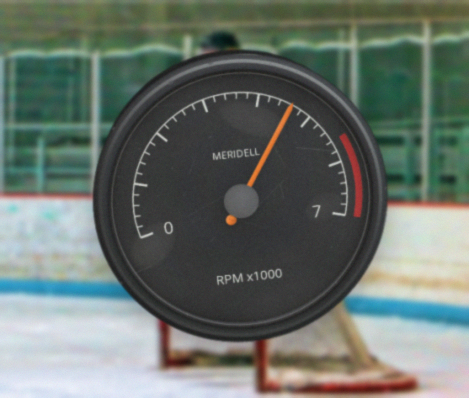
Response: {"value": 4600, "unit": "rpm"}
